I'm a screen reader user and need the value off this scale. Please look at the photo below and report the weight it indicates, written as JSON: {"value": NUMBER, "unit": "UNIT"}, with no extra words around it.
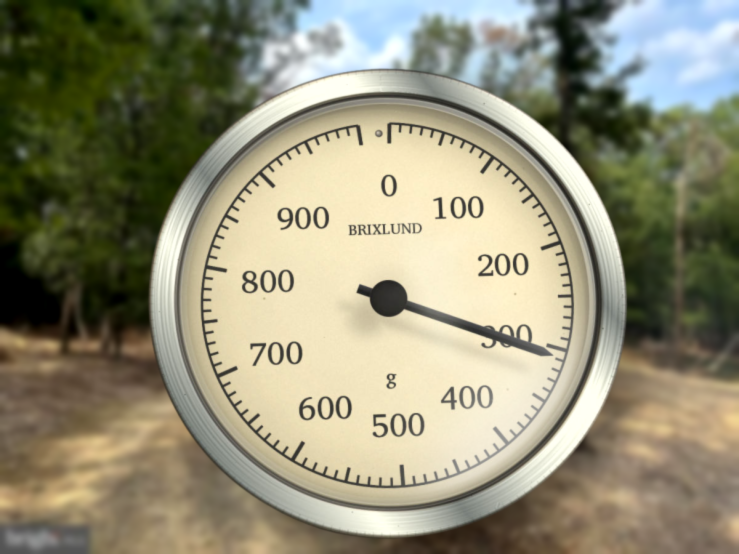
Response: {"value": 310, "unit": "g"}
